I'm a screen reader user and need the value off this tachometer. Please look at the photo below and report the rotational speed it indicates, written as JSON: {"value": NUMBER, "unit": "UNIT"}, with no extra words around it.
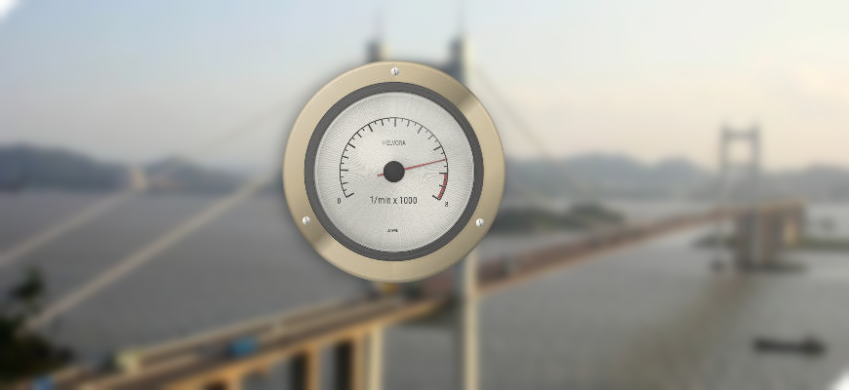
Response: {"value": 6500, "unit": "rpm"}
